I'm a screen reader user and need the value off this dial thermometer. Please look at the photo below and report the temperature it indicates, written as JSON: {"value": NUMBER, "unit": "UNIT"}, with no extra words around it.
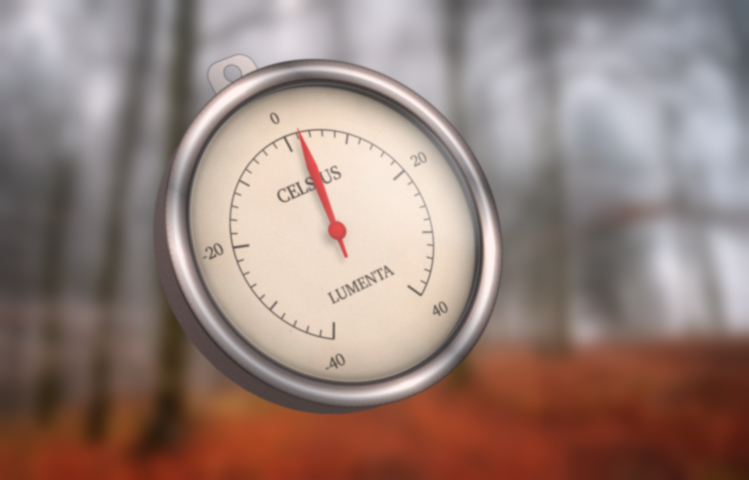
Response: {"value": 2, "unit": "°C"}
